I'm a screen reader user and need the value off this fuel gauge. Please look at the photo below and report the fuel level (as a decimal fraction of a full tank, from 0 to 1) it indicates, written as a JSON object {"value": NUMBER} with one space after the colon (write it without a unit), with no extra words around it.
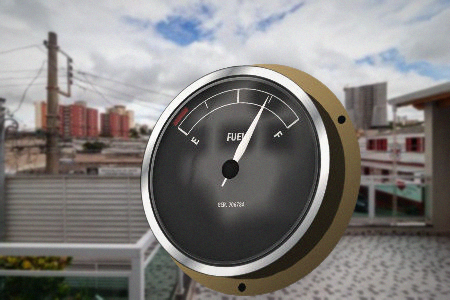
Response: {"value": 0.75}
